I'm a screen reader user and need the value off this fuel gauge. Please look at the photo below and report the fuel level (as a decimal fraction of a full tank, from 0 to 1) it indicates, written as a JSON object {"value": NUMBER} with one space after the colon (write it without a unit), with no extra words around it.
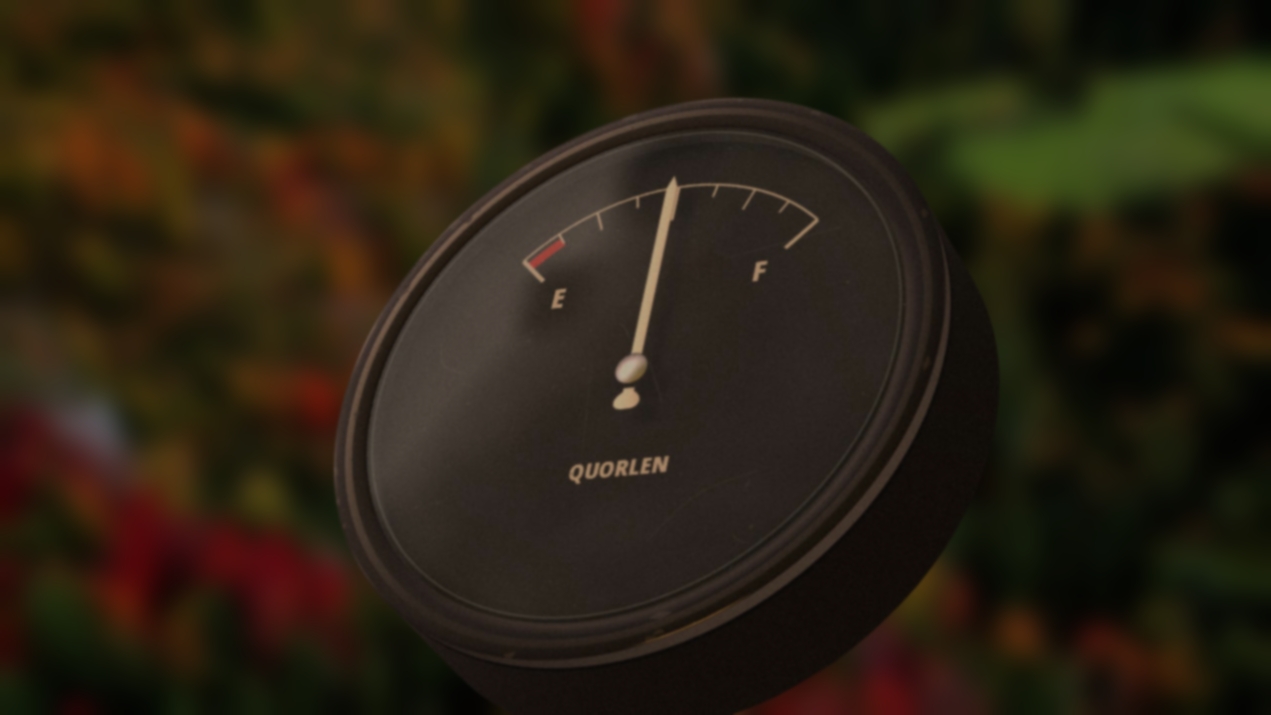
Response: {"value": 0.5}
